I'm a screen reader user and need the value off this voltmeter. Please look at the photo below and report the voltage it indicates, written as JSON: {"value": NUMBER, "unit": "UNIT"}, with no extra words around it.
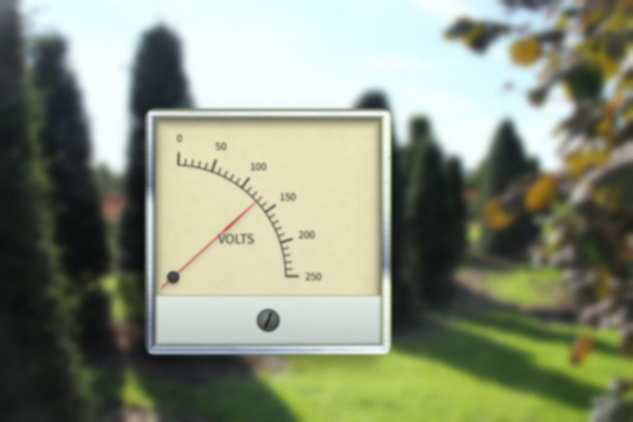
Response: {"value": 130, "unit": "V"}
